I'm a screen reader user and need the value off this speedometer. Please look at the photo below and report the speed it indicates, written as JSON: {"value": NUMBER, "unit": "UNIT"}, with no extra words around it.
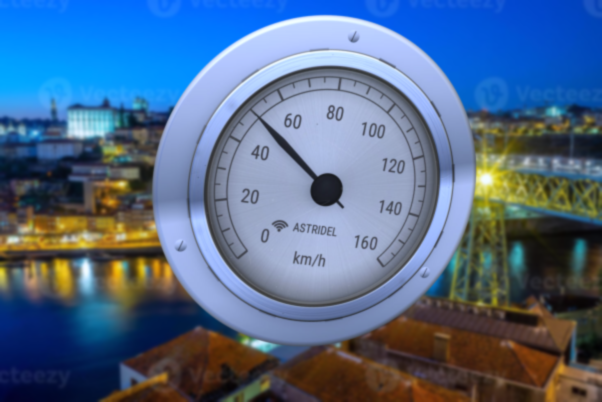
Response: {"value": 50, "unit": "km/h"}
